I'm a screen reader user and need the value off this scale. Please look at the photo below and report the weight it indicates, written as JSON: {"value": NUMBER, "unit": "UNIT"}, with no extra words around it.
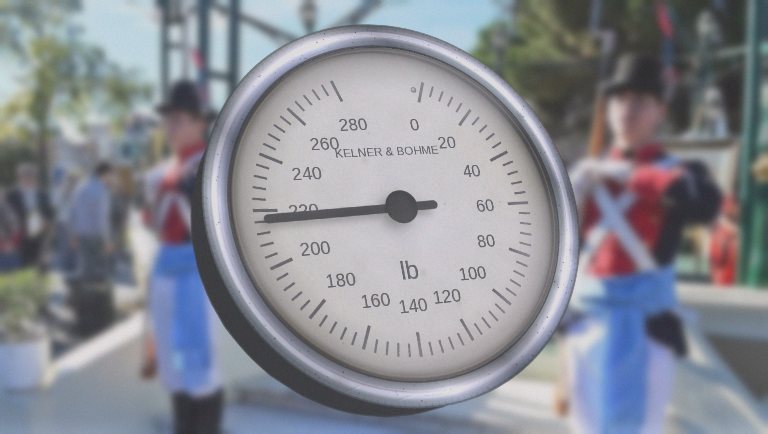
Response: {"value": 216, "unit": "lb"}
